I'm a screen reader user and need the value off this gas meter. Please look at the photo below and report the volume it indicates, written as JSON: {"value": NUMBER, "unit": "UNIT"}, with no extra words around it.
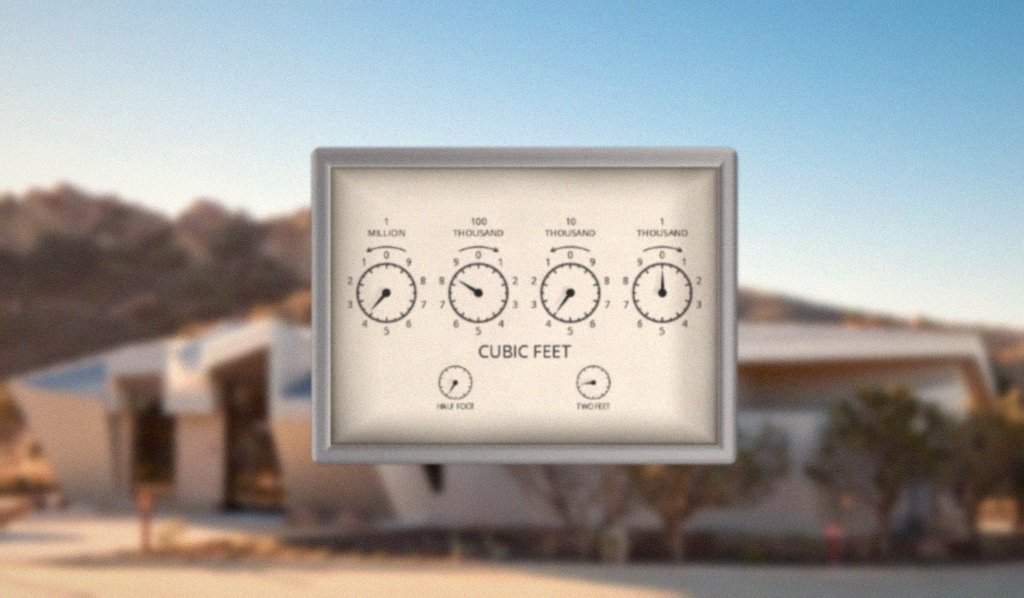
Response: {"value": 384000, "unit": "ft³"}
